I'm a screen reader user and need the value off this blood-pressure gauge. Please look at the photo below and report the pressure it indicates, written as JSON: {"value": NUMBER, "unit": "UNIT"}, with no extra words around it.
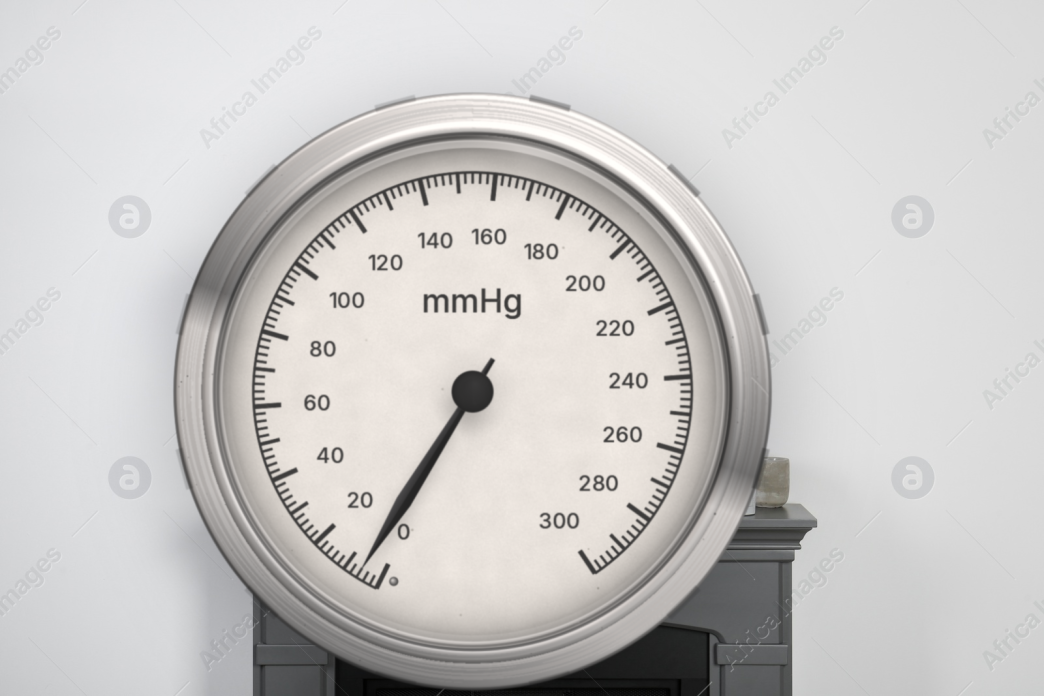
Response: {"value": 6, "unit": "mmHg"}
